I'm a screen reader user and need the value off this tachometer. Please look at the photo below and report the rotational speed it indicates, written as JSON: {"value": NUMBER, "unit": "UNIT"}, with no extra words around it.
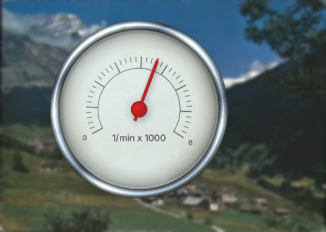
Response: {"value": 4600, "unit": "rpm"}
